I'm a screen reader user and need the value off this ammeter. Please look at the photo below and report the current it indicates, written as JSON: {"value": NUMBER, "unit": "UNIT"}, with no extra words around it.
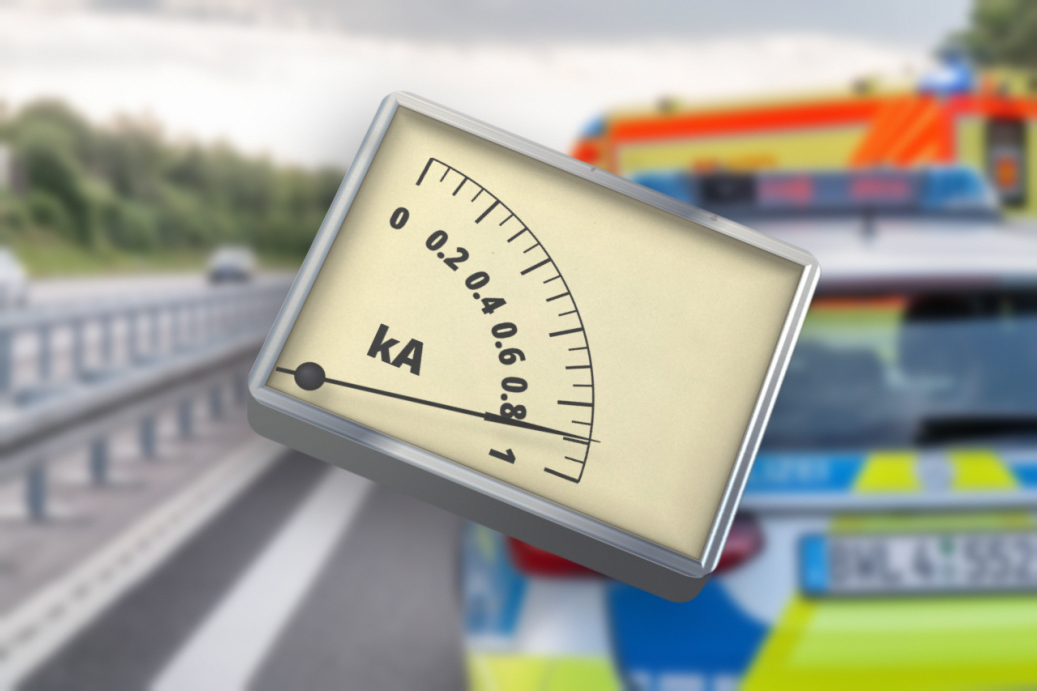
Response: {"value": 0.9, "unit": "kA"}
